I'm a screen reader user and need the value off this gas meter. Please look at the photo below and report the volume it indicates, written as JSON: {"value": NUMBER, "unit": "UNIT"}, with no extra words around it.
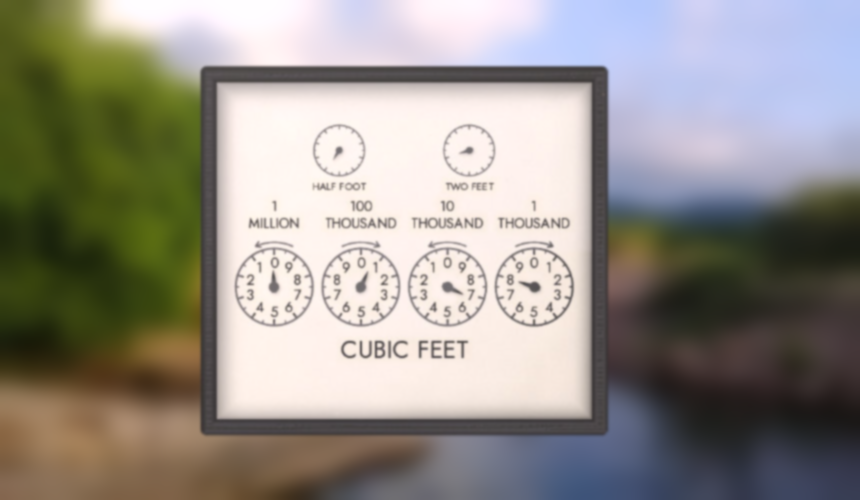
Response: {"value": 6800, "unit": "ft³"}
